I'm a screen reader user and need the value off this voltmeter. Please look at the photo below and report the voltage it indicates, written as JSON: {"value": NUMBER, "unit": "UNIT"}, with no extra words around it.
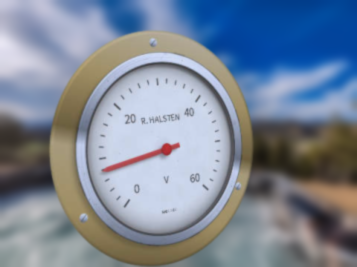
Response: {"value": 8, "unit": "V"}
